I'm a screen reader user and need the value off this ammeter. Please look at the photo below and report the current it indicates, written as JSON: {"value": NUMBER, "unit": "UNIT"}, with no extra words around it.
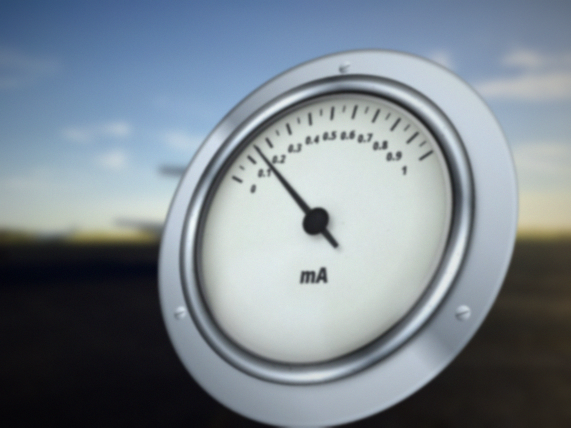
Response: {"value": 0.15, "unit": "mA"}
